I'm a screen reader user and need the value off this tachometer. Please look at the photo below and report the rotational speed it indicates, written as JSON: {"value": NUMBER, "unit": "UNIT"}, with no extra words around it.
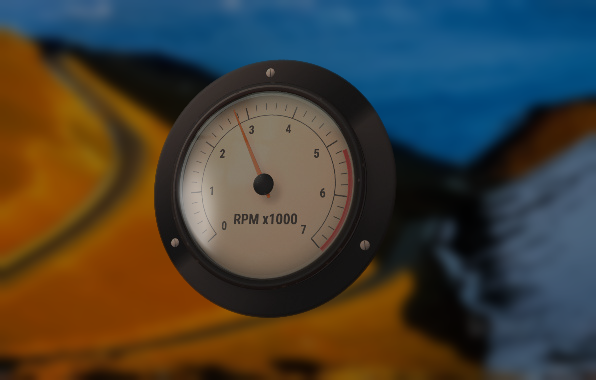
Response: {"value": 2800, "unit": "rpm"}
